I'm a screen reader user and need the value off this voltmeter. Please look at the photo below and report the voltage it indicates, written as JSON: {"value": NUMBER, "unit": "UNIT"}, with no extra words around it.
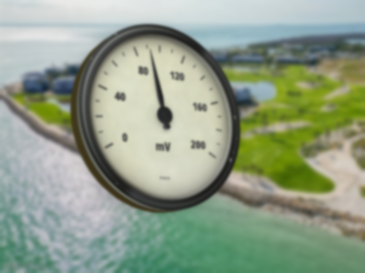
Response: {"value": 90, "unit": "mV"}
